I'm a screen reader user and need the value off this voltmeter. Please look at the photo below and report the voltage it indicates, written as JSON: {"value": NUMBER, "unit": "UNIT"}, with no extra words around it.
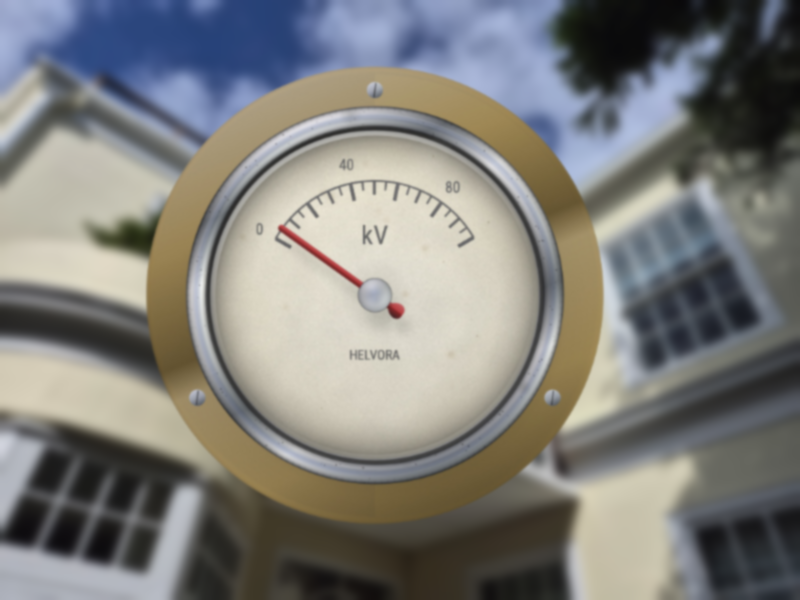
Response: {"value": 5, "unit": "kV"}
